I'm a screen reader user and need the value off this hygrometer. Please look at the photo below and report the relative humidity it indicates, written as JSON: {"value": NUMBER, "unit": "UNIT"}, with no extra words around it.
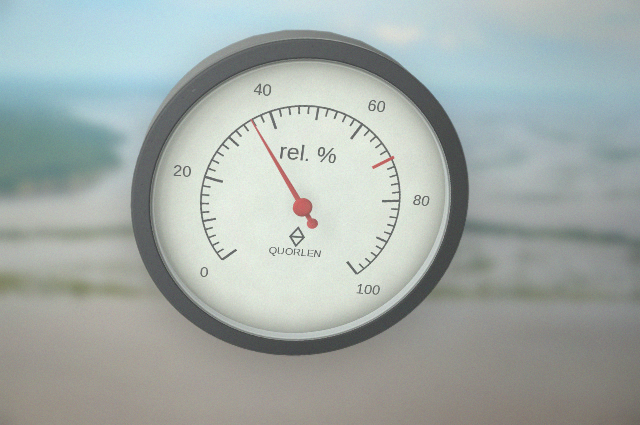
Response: {"value": 36, "unit": "%"}
